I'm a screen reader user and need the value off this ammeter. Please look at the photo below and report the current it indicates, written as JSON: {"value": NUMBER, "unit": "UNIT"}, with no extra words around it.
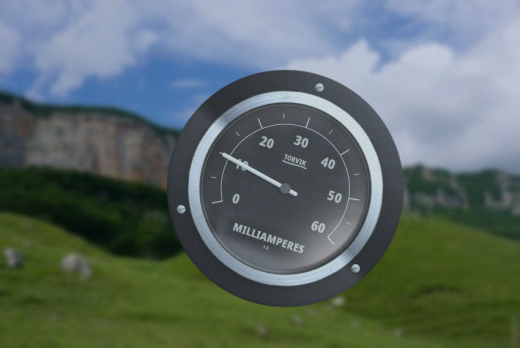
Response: {"value": 10, "unit": "mA"}
